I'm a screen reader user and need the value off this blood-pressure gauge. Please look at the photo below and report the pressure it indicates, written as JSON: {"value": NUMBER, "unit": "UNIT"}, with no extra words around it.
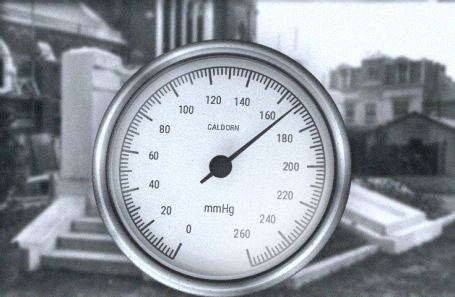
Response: {"value": 168, "unit": "mmHg"}
